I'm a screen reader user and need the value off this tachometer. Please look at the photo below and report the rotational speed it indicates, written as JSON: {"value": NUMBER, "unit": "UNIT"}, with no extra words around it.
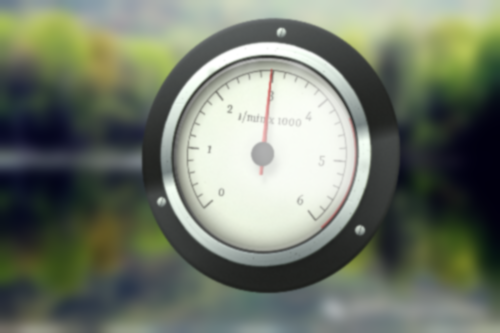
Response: {"value": 3000, "unit": "rpm"}
